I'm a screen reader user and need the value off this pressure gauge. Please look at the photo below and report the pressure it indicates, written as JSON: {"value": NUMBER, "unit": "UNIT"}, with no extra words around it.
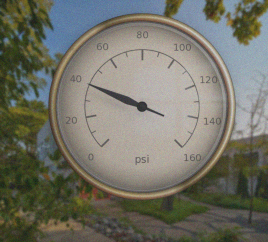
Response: {"value": 40, "unit": "psi"}
